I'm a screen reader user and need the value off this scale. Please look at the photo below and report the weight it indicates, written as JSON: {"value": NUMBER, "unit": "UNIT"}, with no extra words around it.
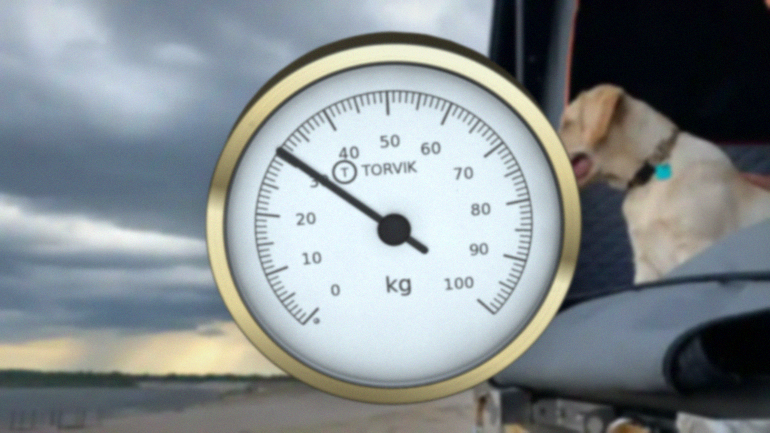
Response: {"value": 31, "unit": "kg"}
